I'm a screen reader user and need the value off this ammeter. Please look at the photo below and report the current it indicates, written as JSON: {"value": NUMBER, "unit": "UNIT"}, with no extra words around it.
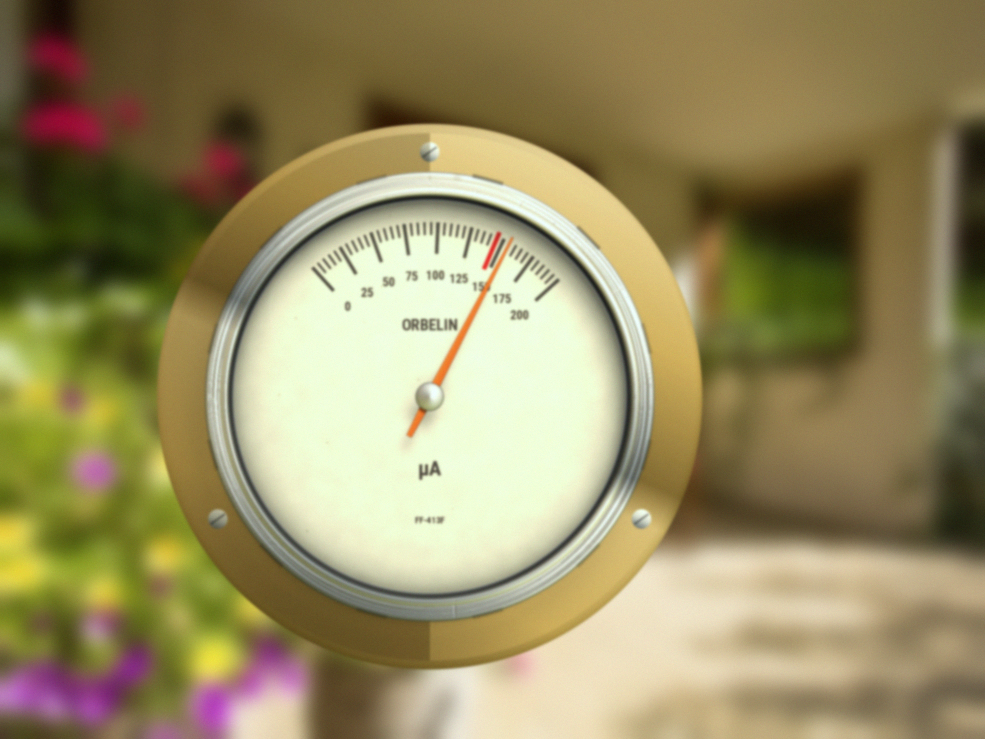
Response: {"value": 155, "unit": "µA"}
